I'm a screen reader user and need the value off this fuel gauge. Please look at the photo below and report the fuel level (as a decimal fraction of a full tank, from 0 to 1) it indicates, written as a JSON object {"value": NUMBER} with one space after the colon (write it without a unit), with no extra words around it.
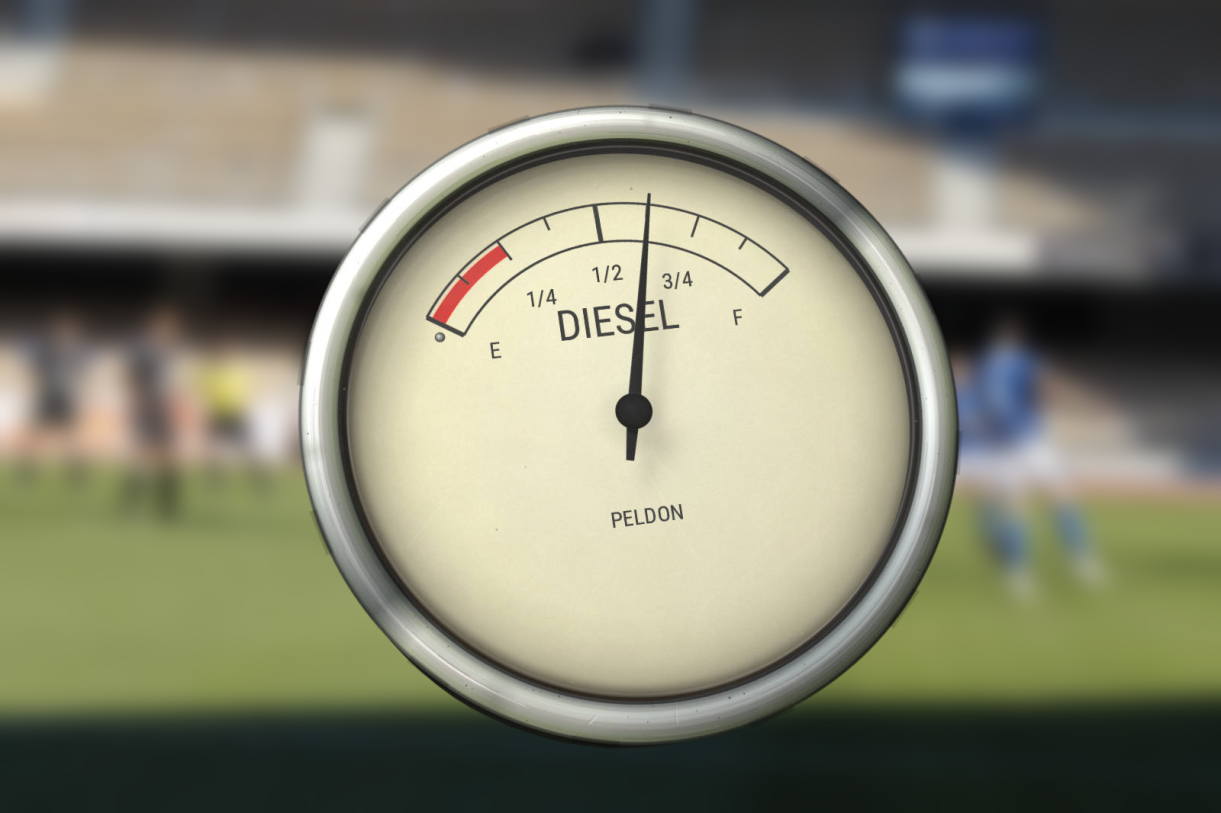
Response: {"value": 0.625}
